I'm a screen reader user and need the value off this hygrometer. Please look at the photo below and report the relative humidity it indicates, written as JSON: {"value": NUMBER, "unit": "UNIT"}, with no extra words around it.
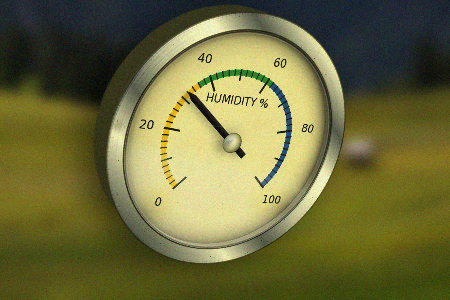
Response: {"value": 32, "unit": "%"}
